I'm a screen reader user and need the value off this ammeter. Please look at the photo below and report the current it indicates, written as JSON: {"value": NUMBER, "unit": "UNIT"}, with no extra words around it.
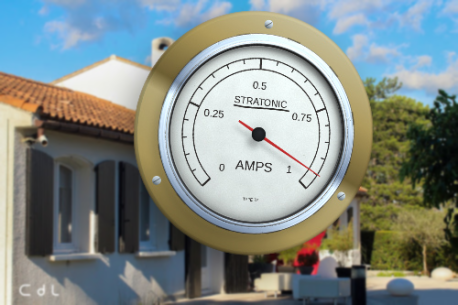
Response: {"value": 0.95, "unit": "A"}
